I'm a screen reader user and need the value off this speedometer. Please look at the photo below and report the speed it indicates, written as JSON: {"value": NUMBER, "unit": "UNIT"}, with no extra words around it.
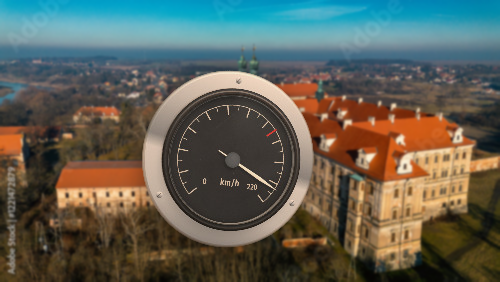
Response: {"value": 205, "unit": "km/h"}
